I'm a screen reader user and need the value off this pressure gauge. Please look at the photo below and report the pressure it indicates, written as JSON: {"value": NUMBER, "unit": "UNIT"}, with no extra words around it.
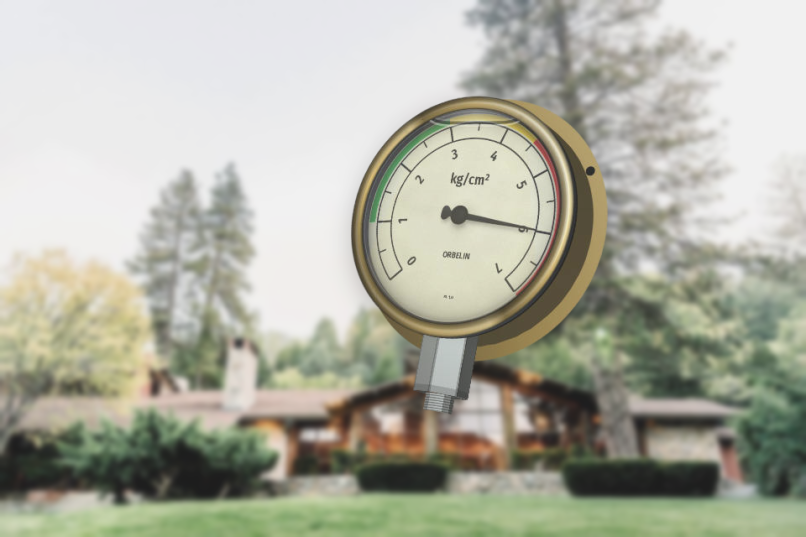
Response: {"value": 6, "unit": "kg/cm²"}
